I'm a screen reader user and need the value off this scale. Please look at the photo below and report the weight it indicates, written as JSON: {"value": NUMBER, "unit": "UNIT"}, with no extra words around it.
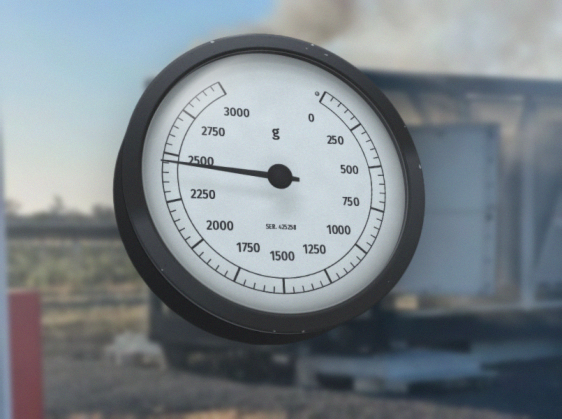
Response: {"value": 2450, "unit": "g"}
